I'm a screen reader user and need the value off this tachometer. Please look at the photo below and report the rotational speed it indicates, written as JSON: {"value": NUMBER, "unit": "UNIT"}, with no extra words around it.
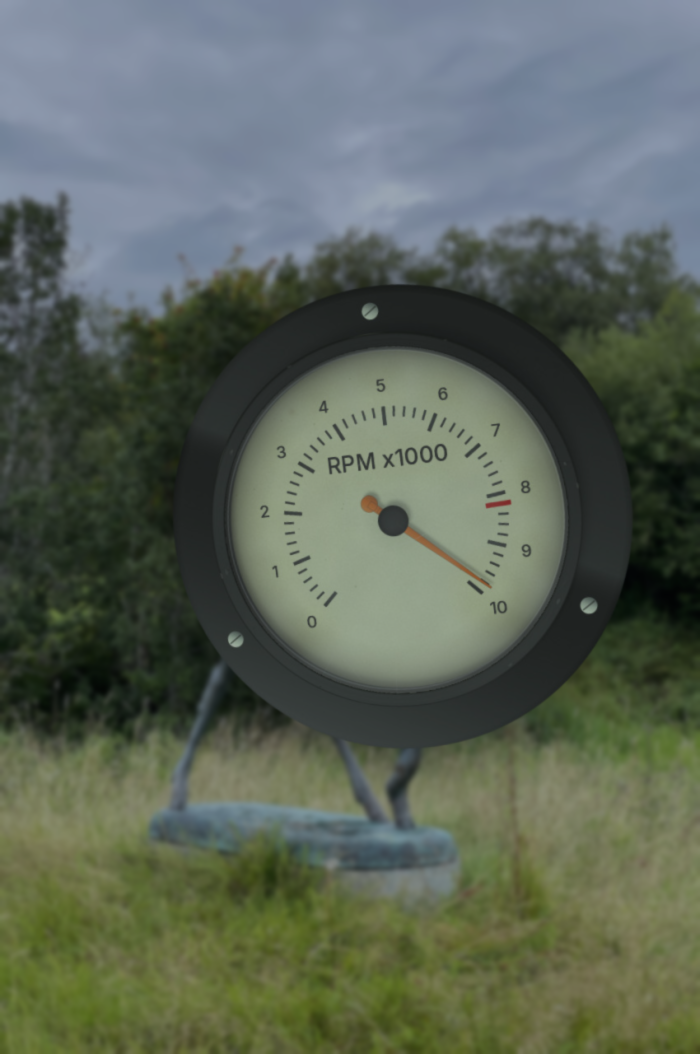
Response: {"value": 9800, "unit": "rpm"}
